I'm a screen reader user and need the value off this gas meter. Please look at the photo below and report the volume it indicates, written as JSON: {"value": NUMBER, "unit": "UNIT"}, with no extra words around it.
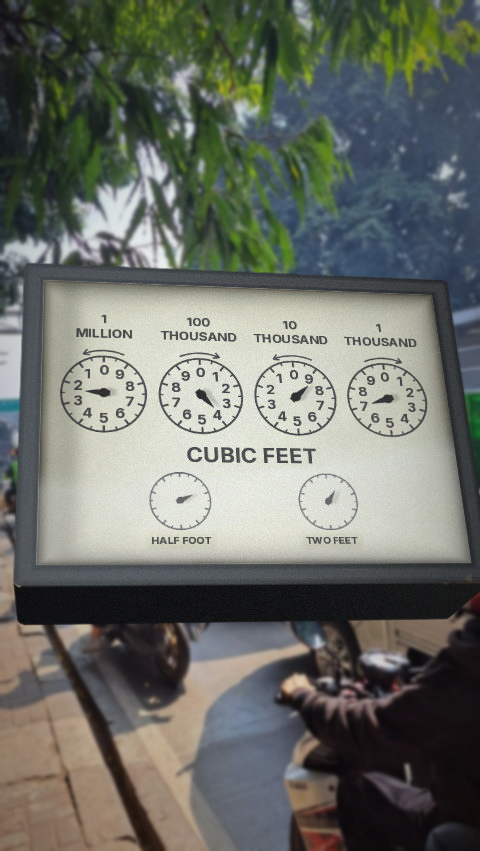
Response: {"value": 238700, "unit": "ft³"}
